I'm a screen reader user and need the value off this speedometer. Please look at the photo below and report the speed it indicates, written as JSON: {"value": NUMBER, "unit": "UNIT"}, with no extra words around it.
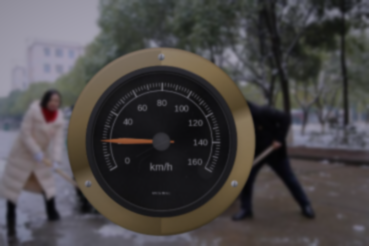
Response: {"value": 20, "unit": "km/h"}
